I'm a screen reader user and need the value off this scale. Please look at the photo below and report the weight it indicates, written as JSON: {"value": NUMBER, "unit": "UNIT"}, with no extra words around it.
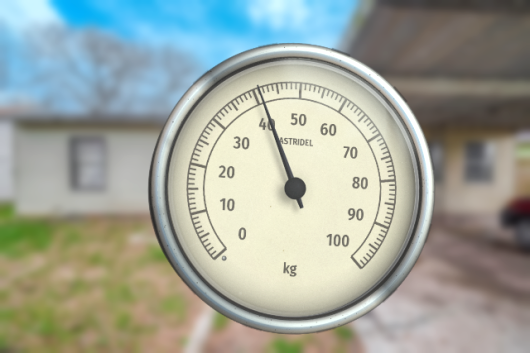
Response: {"value": 41, "unit": "kg"}
